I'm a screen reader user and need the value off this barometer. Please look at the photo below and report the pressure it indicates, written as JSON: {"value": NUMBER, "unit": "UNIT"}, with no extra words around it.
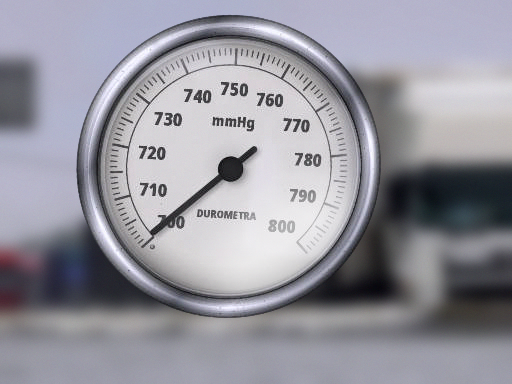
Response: {"value": 701, "unit": "mmHg"}
